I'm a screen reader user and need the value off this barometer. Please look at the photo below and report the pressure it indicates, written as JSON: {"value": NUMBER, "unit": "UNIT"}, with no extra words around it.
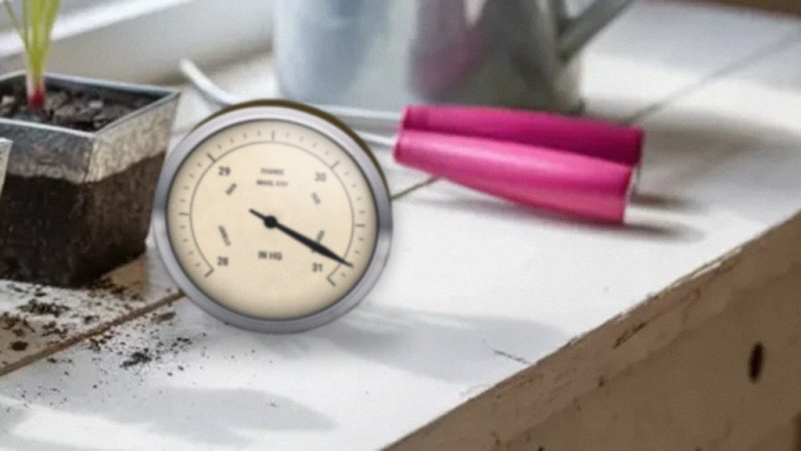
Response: {"value": 30.8, "unit": "inHg"}
